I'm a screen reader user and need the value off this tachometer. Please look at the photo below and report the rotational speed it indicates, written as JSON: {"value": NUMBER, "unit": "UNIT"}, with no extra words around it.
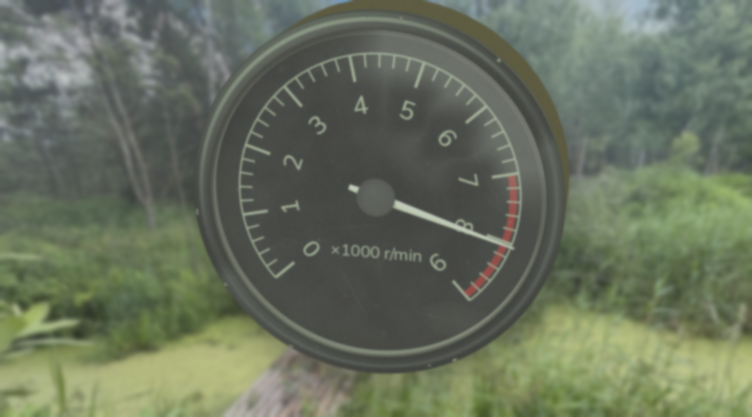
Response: {"value": 8000, "unit": "rpm"}
